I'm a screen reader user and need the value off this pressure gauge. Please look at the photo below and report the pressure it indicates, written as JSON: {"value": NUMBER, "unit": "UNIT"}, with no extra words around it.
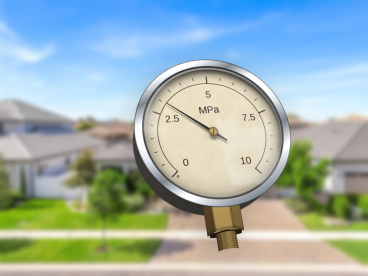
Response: {"value": 3, "unit": "MPa"}
